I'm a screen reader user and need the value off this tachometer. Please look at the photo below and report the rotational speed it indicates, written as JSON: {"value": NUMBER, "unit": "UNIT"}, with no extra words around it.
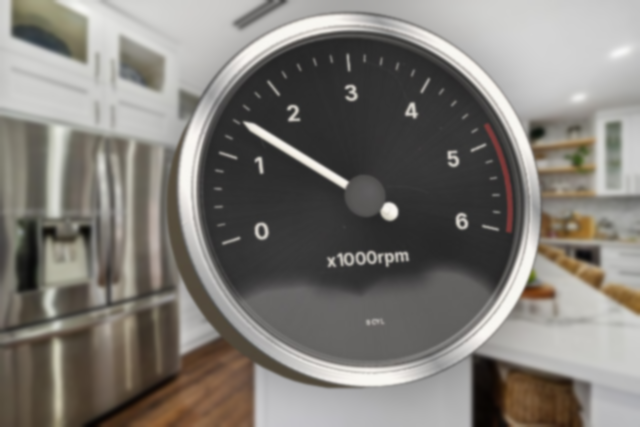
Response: {"value": 1400, "unit": "rpm"}
